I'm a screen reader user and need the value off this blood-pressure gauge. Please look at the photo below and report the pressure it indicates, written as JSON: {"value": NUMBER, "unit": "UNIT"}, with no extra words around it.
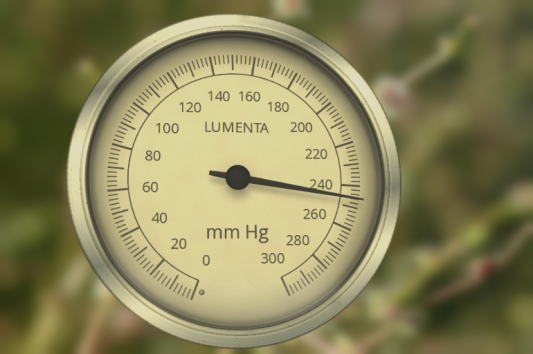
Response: {"value": 246, "unit": "mmHg"}
